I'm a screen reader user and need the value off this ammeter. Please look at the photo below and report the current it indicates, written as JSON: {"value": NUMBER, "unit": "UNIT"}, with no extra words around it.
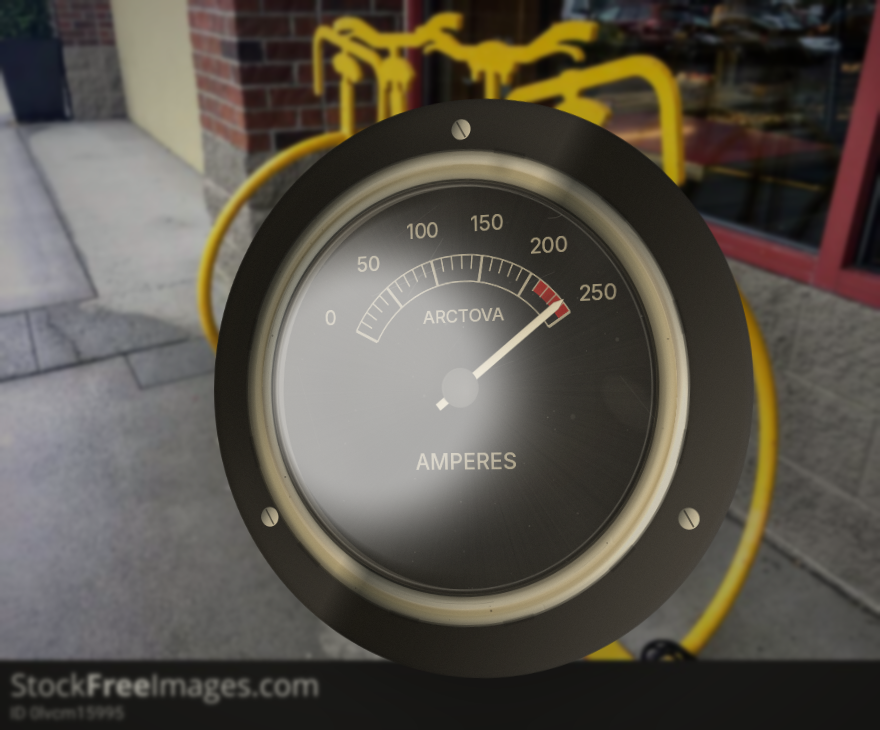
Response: {"value": 240, "unit": "A"}
